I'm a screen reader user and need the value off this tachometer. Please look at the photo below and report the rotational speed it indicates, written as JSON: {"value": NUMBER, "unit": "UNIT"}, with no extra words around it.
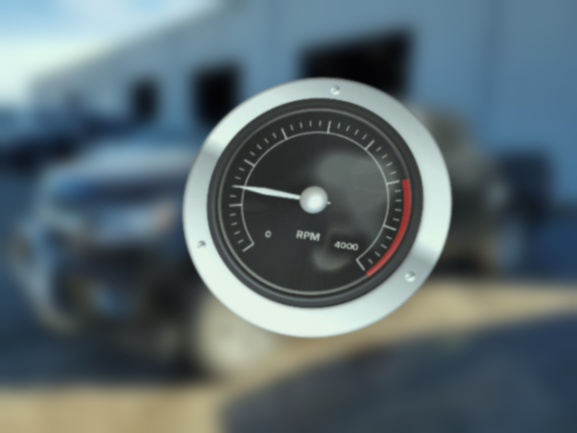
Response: {"value": 700, "unit": "rpm"}
